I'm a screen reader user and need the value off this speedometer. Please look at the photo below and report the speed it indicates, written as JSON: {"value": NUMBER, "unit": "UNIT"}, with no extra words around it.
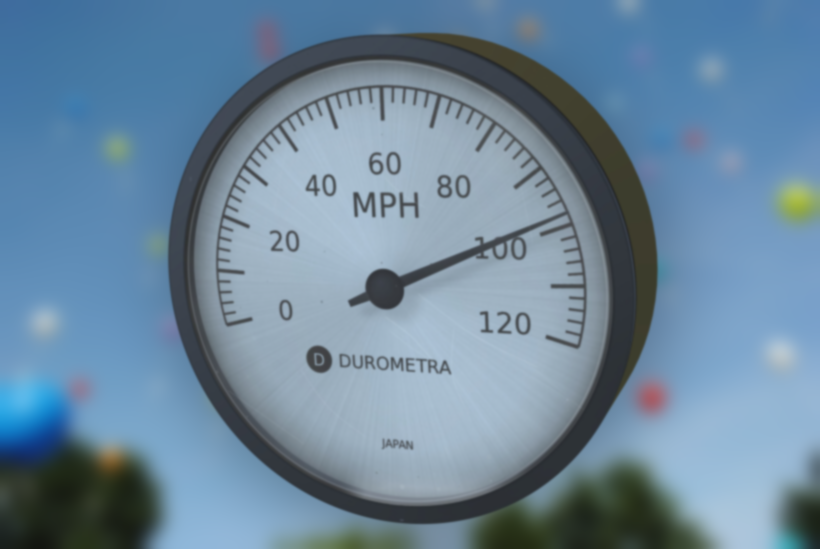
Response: {"value": 98, "unit": "mph"}
